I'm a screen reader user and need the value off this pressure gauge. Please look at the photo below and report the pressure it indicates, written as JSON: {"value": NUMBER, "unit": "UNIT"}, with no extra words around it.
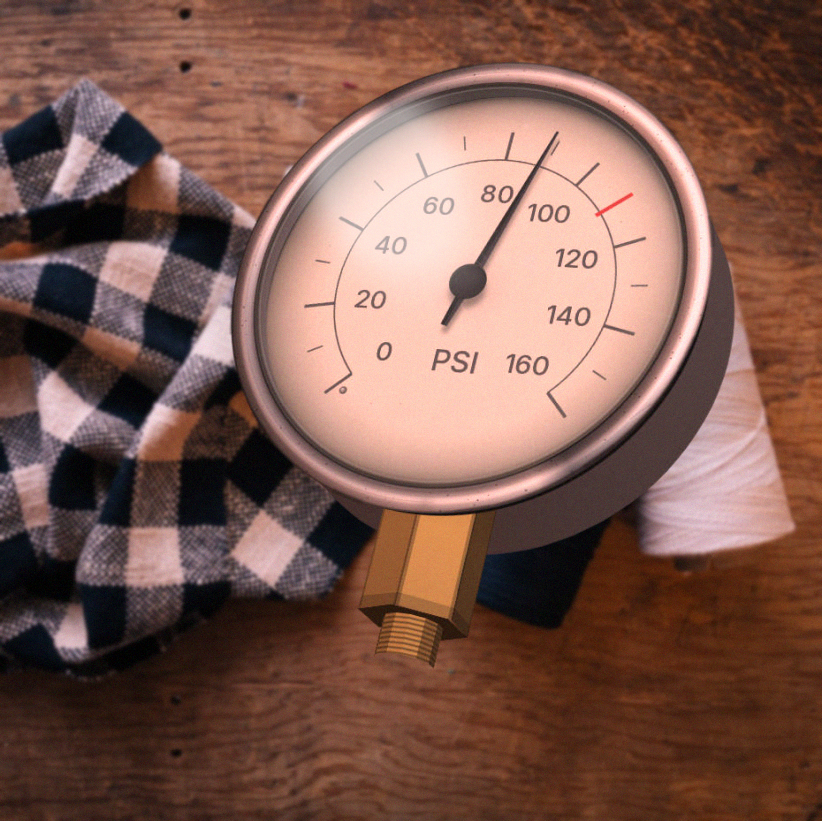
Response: {"value": 90, "unit": "psi"}
